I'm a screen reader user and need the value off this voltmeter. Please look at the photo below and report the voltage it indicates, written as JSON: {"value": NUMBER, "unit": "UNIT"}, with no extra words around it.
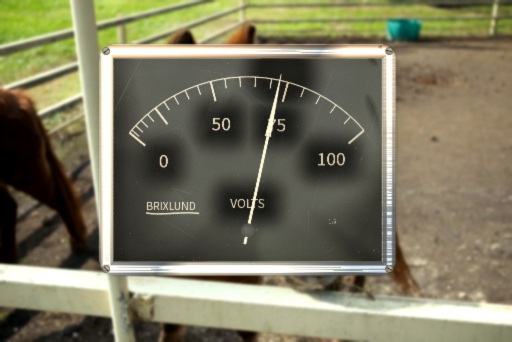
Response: {"value": 72.5, "unit": "V"}
